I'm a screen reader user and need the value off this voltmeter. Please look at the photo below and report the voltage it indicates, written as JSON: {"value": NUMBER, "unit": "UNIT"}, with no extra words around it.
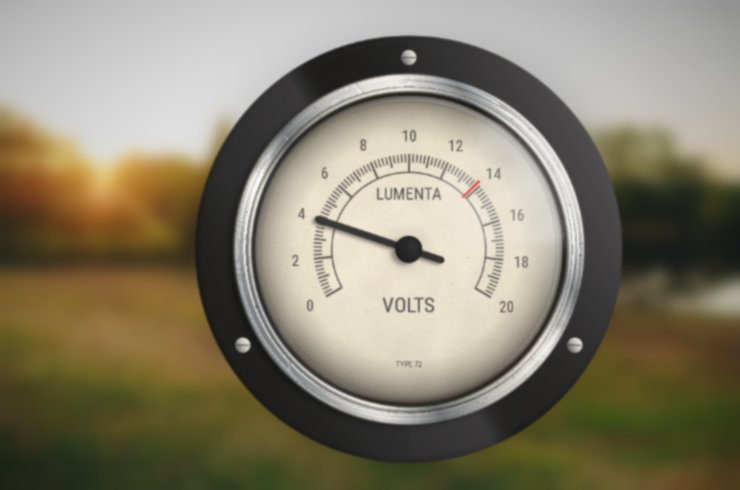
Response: {"value": 4, "unit": "V"}
